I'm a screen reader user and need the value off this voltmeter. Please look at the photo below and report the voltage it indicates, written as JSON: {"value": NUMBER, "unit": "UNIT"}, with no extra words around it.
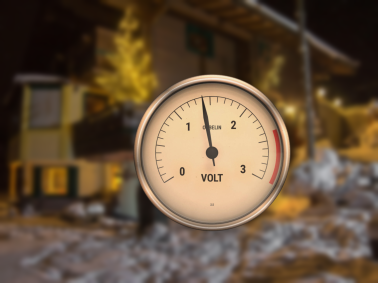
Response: {"value": 1.4, "unit": "V"}
